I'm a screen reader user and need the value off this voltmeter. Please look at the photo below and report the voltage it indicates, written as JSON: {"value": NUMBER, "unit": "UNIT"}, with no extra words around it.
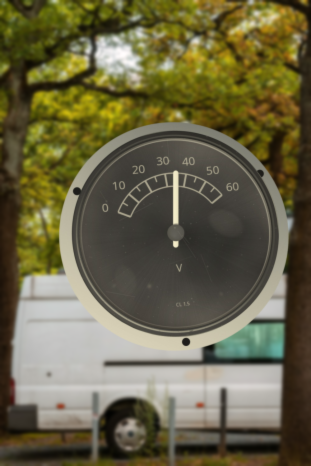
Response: {"value": 35, "unit": "V"}
